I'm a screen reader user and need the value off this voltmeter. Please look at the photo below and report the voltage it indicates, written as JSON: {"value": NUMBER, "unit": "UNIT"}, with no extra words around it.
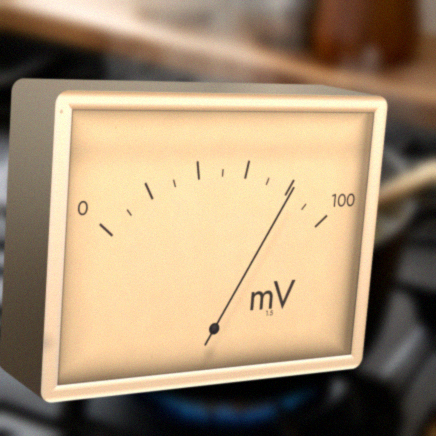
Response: {"value": 80, "unit": "mV"}
